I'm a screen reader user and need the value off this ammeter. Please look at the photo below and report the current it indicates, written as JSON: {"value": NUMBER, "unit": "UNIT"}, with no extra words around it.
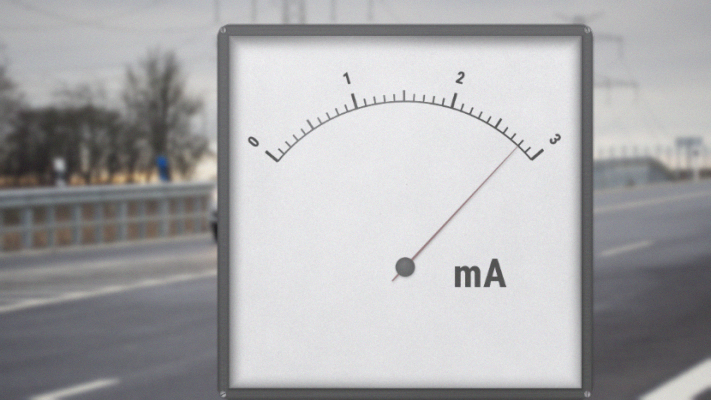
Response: {"value": 2.8, "unit": "mA"}
